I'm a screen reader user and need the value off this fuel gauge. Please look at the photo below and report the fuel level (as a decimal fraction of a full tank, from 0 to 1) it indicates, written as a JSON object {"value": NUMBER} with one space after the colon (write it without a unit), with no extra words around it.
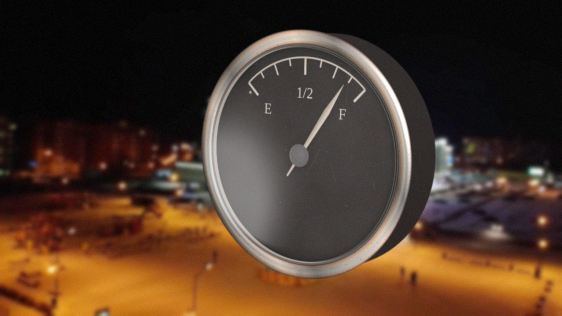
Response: {"value": 0.875}
